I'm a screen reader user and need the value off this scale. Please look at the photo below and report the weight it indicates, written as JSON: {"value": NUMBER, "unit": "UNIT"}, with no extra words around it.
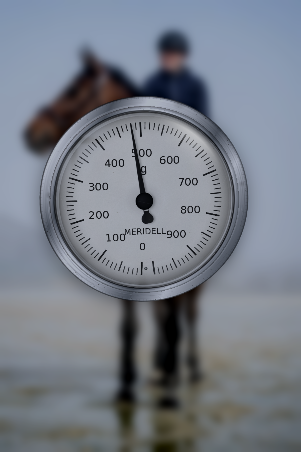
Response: {"value": 480, "unit": "g"}
